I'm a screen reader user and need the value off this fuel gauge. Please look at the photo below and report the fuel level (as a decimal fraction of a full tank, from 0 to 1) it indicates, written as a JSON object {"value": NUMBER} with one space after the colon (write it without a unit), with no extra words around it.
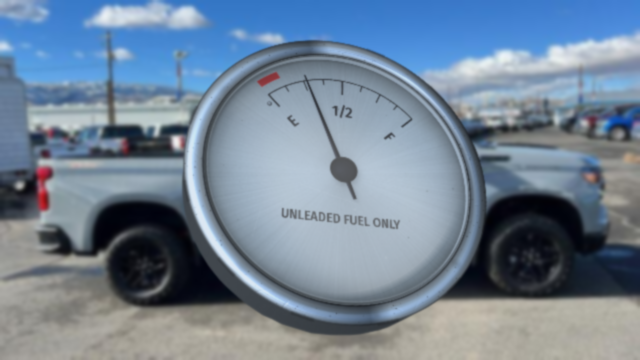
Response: {"value": 0.25}
